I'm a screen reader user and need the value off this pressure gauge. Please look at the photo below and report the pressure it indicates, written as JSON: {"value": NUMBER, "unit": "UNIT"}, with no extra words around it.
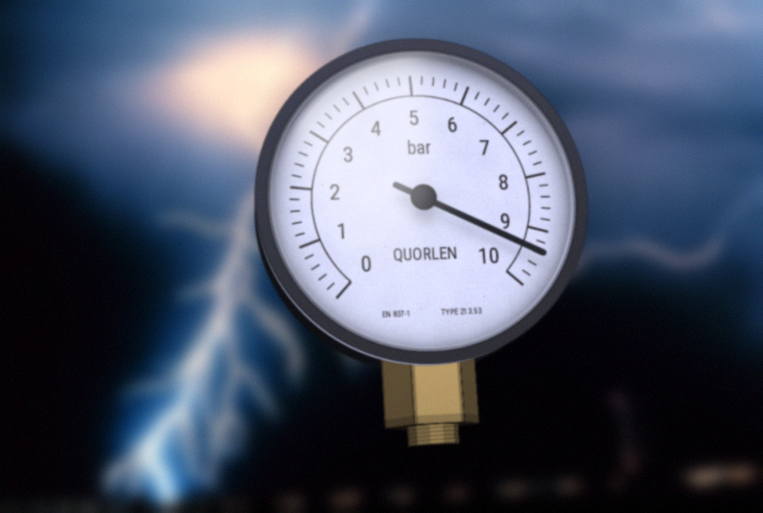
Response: {"value": 9.4, "unit": "bar"}
